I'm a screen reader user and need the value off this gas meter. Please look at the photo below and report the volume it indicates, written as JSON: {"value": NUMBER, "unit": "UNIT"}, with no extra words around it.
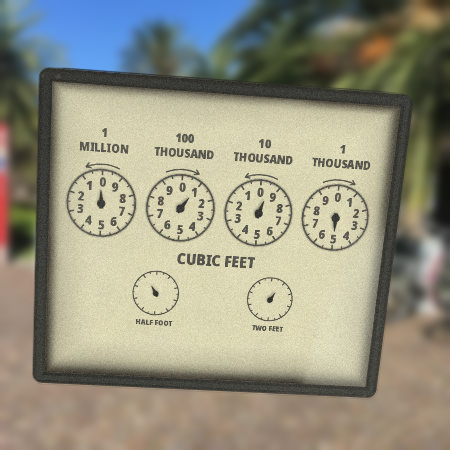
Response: {"value": 9500, "unit": "ft³"}
